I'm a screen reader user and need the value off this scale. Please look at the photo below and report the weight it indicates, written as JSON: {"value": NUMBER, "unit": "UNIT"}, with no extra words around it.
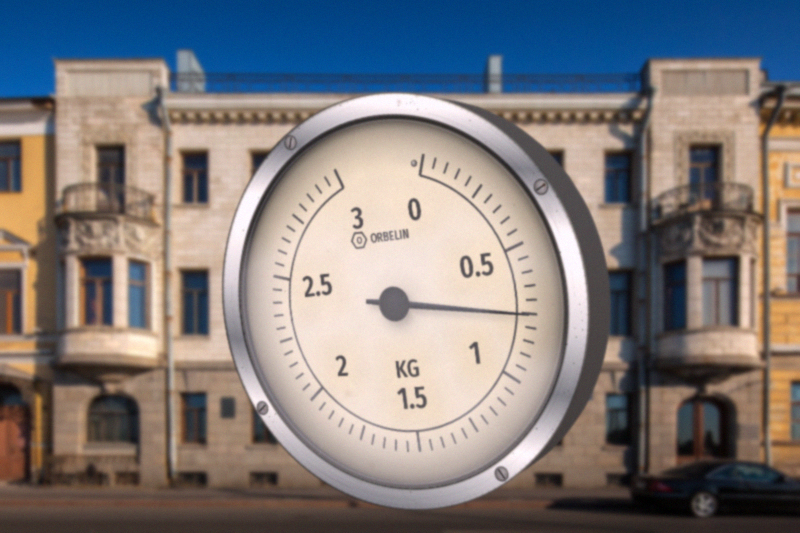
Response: {"value": 0.75, "unit": "kg"}
